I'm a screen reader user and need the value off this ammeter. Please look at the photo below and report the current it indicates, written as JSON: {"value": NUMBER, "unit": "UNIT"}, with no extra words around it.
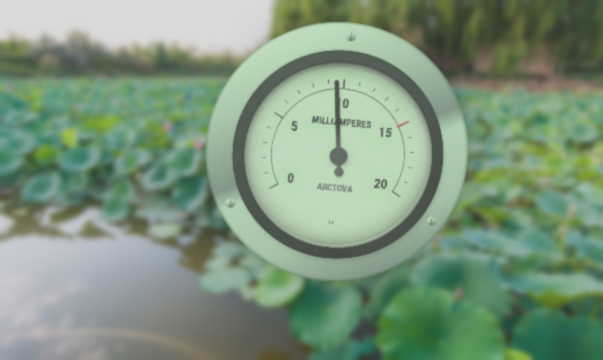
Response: {"value": 9.5, "unit": "mA"}
